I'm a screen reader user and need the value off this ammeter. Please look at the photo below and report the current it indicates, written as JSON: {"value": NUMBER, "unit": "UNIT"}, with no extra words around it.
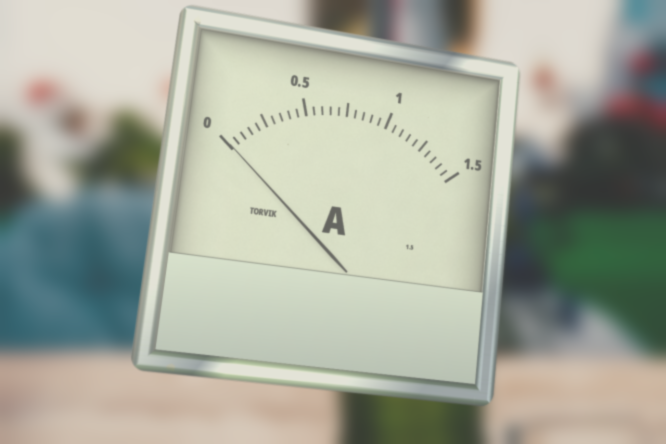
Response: {"value": 0, "unit": "A"}
